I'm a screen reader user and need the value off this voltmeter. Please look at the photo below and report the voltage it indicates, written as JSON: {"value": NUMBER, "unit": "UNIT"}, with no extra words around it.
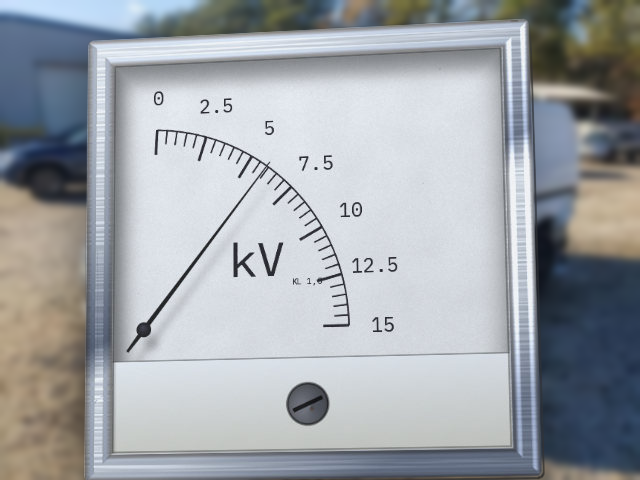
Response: {"value": 6, "unit": "kV"}
